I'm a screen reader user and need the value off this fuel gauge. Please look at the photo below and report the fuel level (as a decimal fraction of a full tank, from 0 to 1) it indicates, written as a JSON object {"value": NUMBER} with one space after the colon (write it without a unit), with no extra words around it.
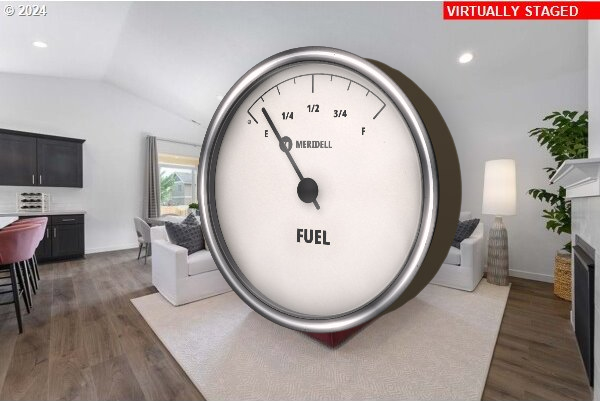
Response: {"value": 0.125}
